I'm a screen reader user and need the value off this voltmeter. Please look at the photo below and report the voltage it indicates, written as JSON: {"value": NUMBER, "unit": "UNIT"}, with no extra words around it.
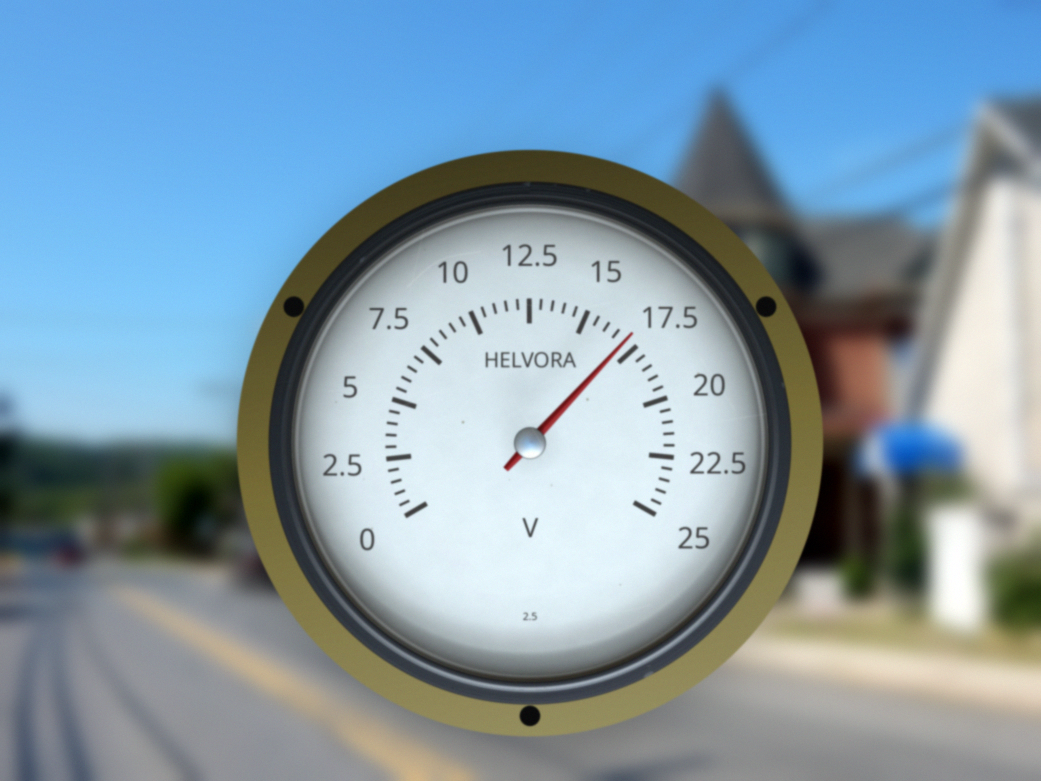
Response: {"value": 17, "unit": "V"}
